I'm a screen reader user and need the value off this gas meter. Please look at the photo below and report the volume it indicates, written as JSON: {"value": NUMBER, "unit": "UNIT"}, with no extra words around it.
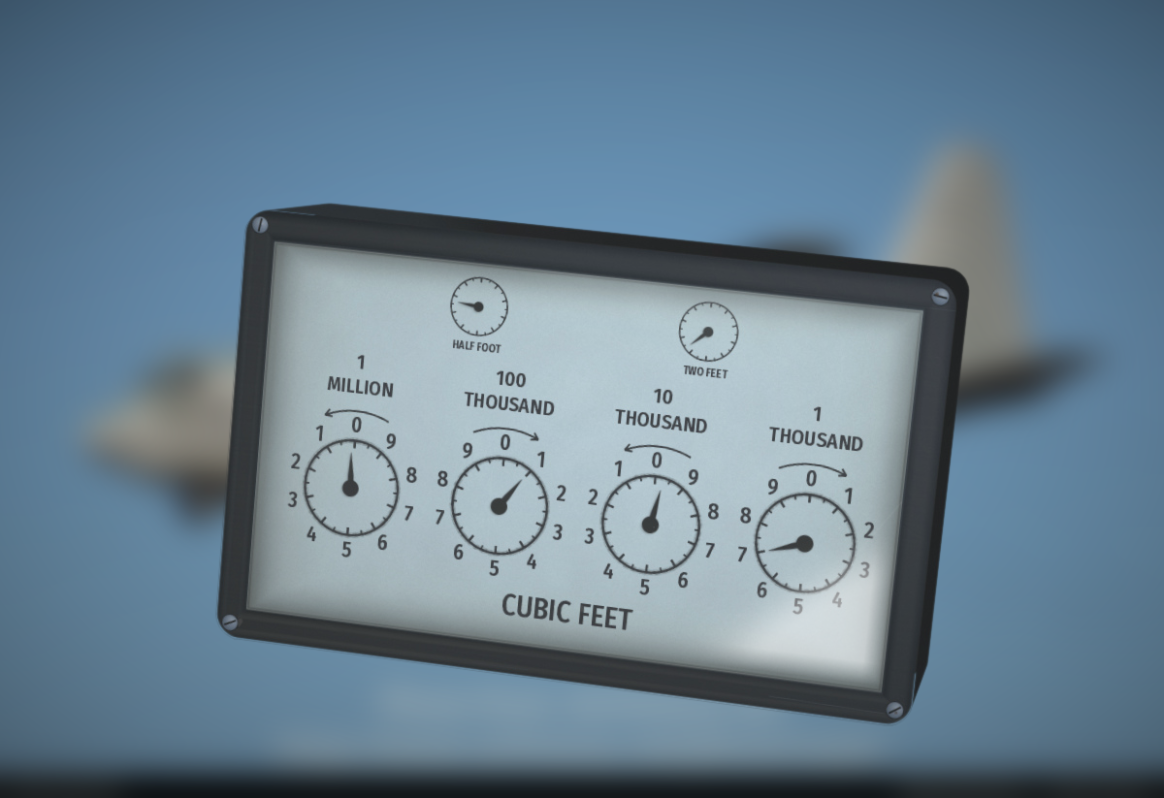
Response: {"value": 9700, "unit": "ft³"}
